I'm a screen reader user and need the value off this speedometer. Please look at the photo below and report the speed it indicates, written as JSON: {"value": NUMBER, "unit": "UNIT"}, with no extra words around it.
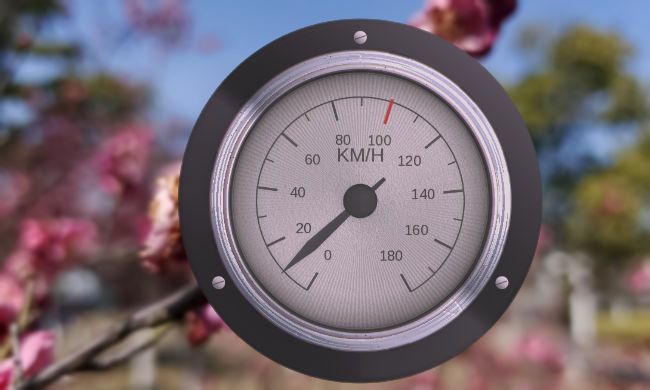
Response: {"value": 10, "unit": "km/h"}
